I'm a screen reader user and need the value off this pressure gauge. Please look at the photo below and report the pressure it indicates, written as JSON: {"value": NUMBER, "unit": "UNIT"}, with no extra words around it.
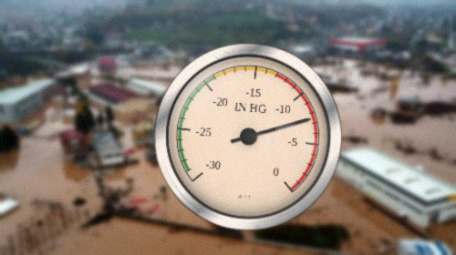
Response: {"value": -7.5, "unit": "inHg"}
